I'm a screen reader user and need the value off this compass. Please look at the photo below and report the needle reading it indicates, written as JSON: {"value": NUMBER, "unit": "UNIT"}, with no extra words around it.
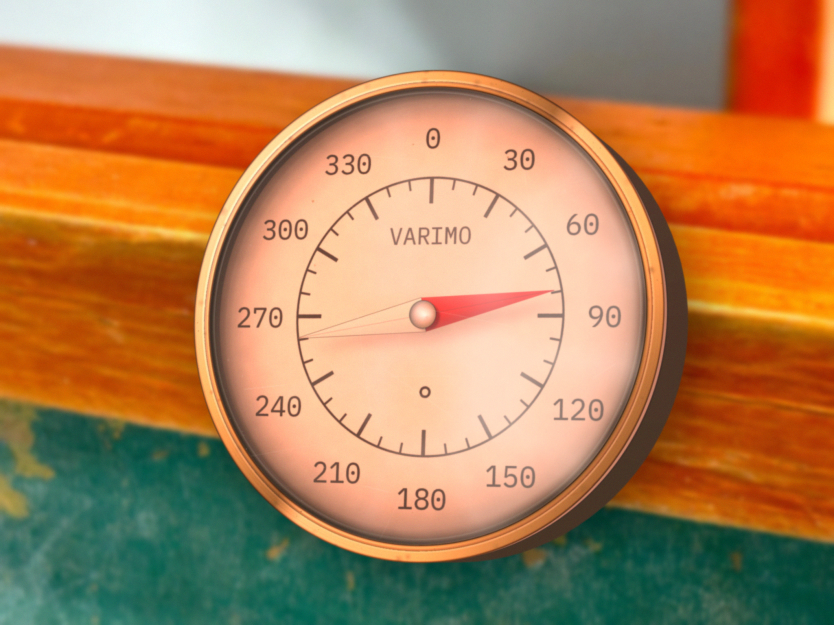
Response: {"value": 80, "unit": "°"}
